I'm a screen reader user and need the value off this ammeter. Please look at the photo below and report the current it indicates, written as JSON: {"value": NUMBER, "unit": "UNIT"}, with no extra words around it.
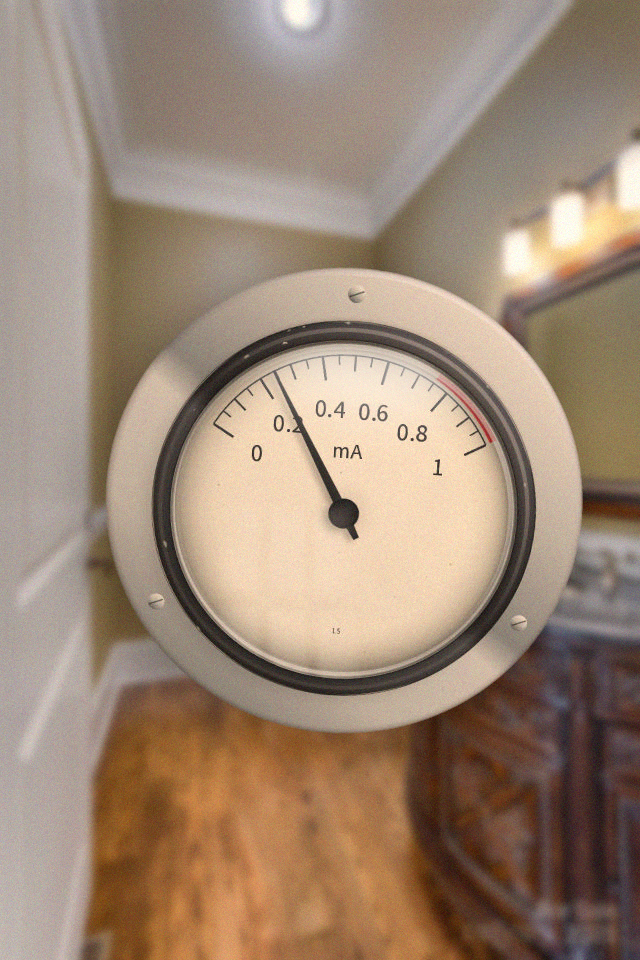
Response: {"value": 0.25, "unit": "mA"}
